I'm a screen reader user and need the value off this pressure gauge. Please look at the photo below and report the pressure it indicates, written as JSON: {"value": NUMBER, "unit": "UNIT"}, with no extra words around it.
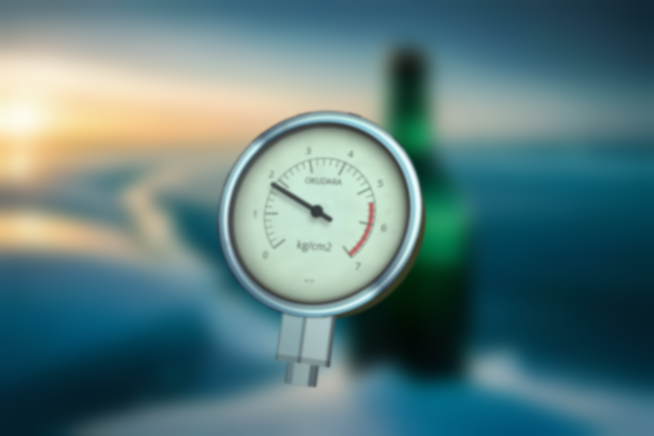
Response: {"value": 1.8, "unit": "kg/cm²"}
